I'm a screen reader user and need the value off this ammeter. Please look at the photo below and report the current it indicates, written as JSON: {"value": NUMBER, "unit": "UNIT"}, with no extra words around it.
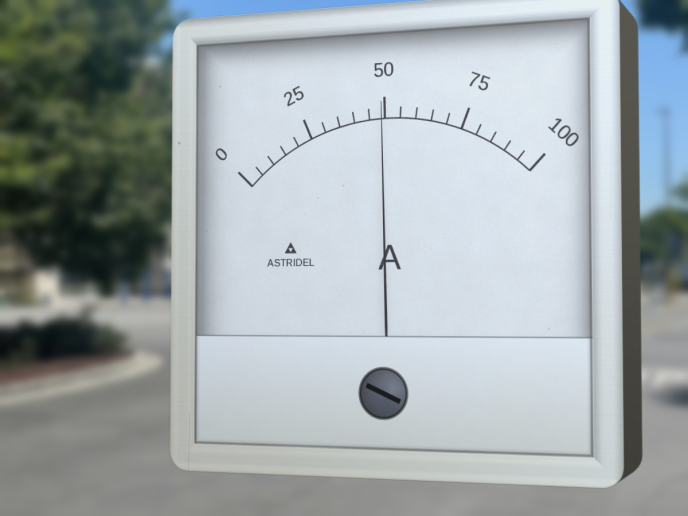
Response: {"value": 50, "unit": "A"}
